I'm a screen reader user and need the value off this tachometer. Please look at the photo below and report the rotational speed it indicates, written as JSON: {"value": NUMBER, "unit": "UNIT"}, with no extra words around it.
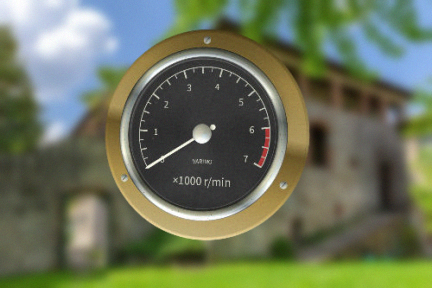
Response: {"value": 0, "unit": "rpm"}
